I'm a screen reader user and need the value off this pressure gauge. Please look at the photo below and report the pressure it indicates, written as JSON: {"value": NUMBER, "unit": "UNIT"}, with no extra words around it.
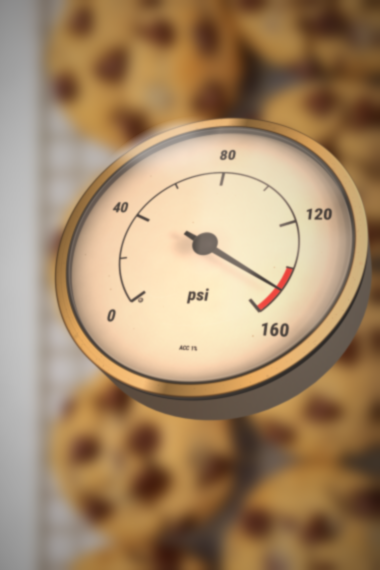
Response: {"value": 150, "unit": "psi"}
